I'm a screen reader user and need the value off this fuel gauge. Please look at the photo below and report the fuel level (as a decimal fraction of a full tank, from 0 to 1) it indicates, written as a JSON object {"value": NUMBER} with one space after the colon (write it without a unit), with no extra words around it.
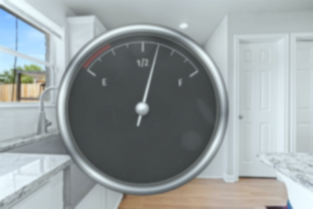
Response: {"value": 0.625}
